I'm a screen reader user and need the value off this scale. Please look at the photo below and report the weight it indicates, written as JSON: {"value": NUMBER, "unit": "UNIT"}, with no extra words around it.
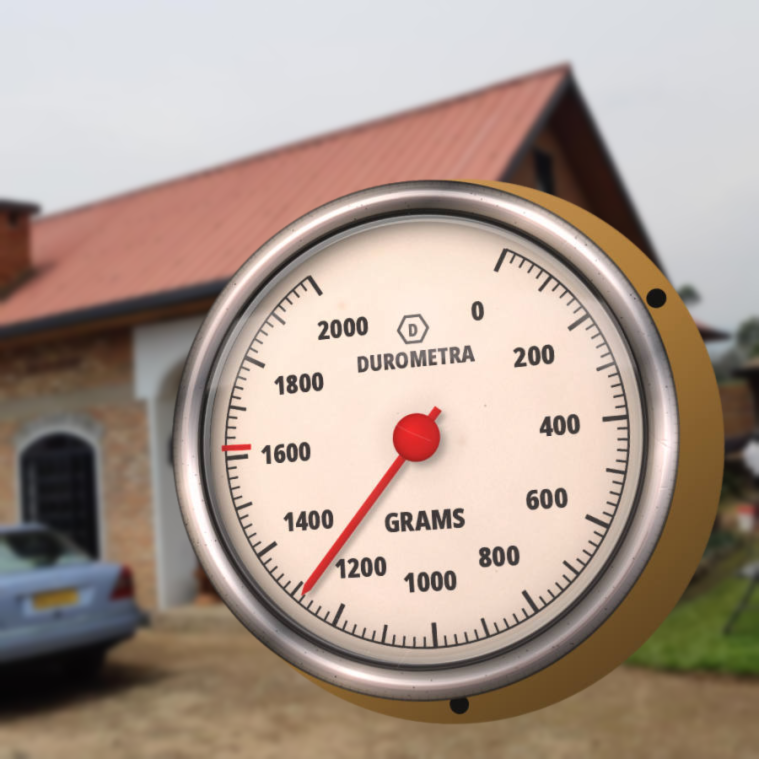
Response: {"value": 1280, "unit": "g"}
